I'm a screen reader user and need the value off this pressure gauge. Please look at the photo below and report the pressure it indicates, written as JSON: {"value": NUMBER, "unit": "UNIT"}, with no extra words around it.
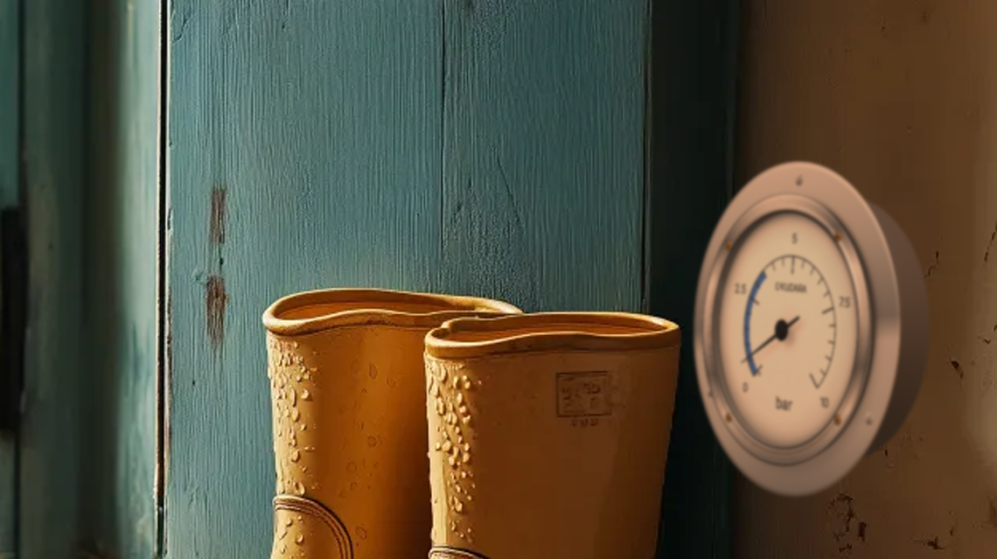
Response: {"value": 0.5, "unit": "bar"}
